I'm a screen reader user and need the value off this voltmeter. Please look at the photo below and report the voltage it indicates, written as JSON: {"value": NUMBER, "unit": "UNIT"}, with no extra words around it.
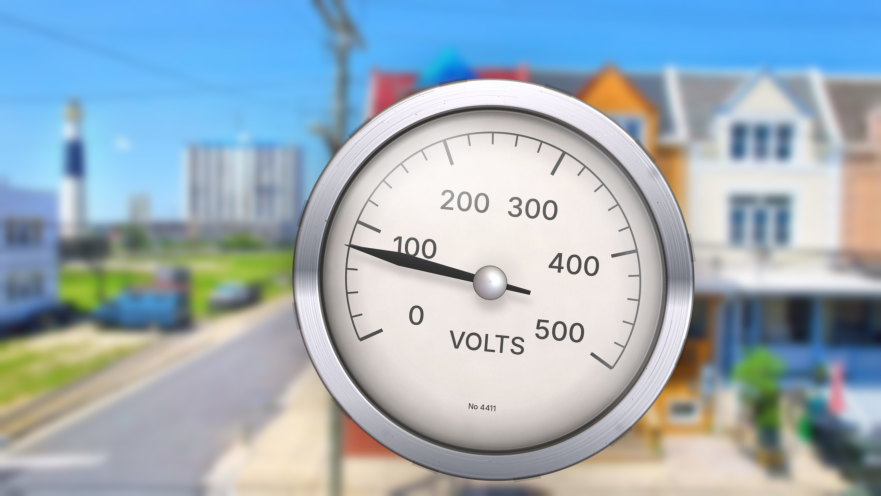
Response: {"value": 80, "unit": "V"}
